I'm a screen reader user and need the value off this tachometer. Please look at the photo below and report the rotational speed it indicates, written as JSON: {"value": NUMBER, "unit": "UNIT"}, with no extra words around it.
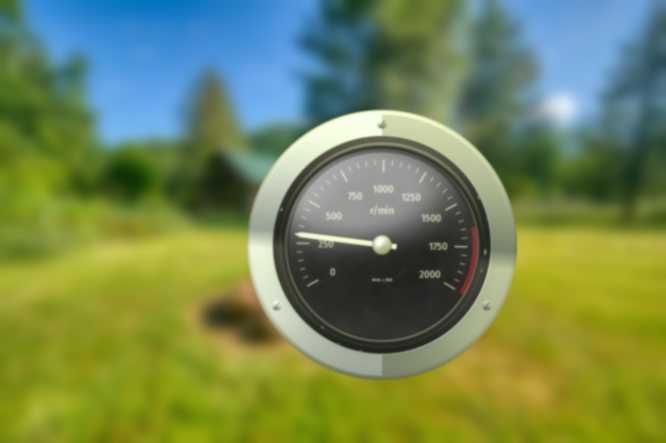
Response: {"value": 300, "unit": "rpm"}
